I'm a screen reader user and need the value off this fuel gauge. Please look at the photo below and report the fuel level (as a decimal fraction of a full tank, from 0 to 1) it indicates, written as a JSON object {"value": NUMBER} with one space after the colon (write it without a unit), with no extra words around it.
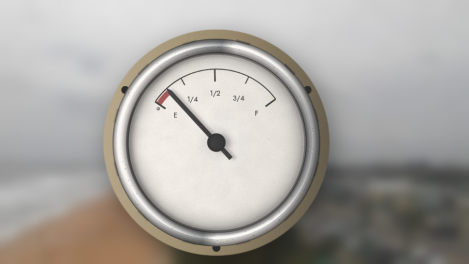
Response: {"value": 0.125}
